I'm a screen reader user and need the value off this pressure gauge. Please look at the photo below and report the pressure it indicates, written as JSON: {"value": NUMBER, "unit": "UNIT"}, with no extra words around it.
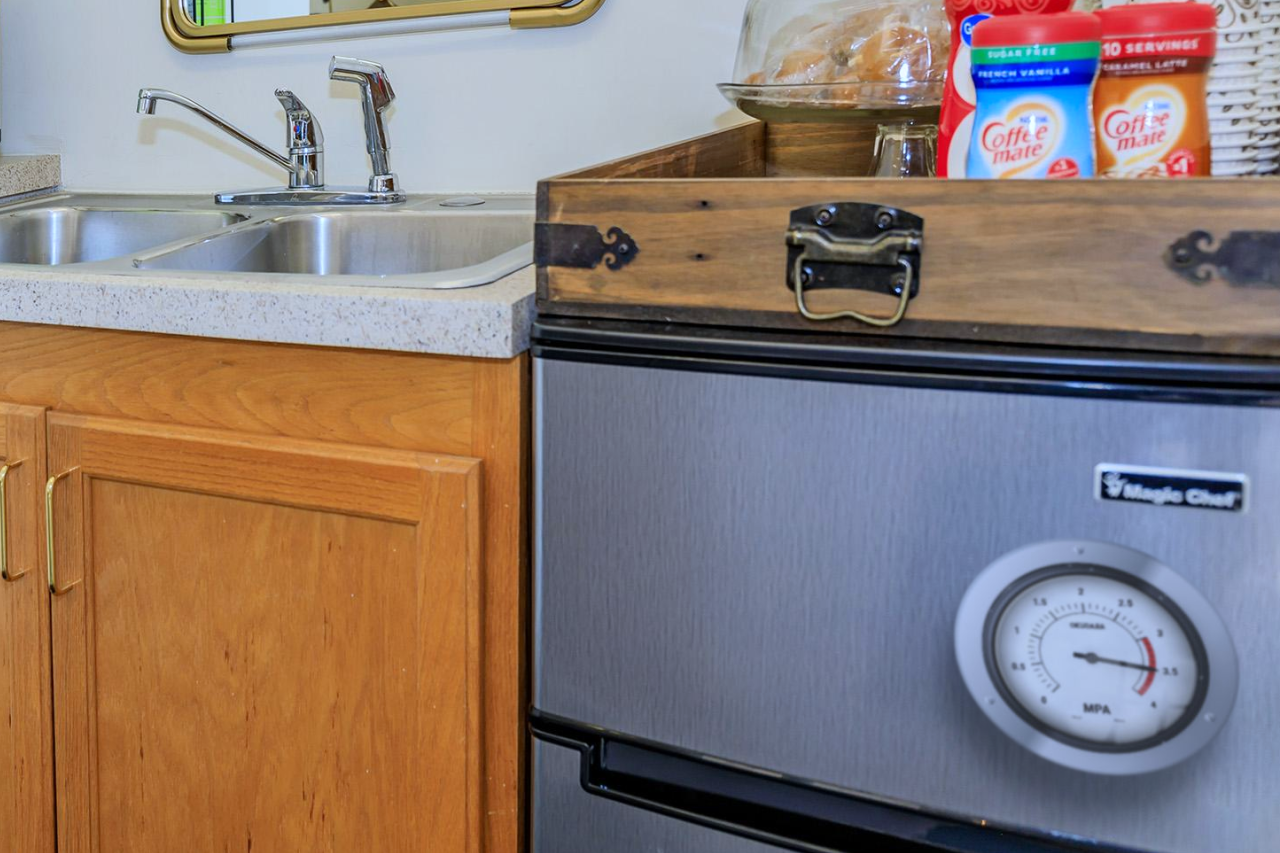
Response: {"value": 3.5, "unit": "MPa"}
